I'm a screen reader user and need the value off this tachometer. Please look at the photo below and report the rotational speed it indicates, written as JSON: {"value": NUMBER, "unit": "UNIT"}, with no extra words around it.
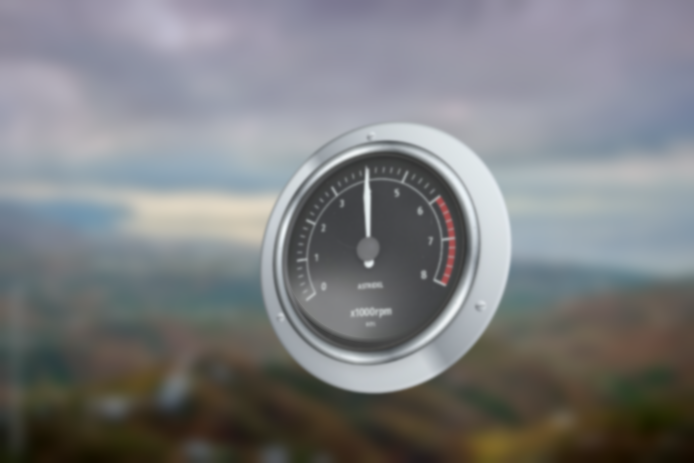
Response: {"value": 4000, "unit": "rpm"}
